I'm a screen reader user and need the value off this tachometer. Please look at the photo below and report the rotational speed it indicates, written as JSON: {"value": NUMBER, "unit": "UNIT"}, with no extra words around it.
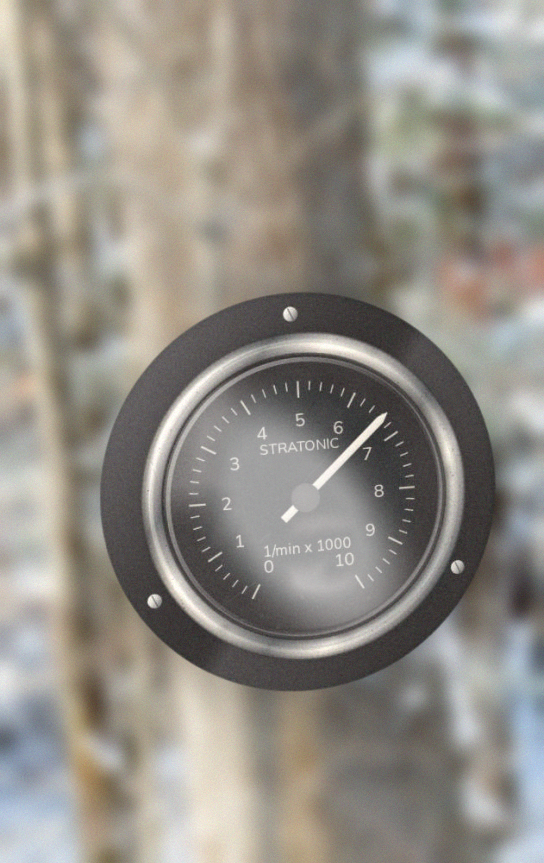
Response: {"value": 6600, "unit": "rpm"}
